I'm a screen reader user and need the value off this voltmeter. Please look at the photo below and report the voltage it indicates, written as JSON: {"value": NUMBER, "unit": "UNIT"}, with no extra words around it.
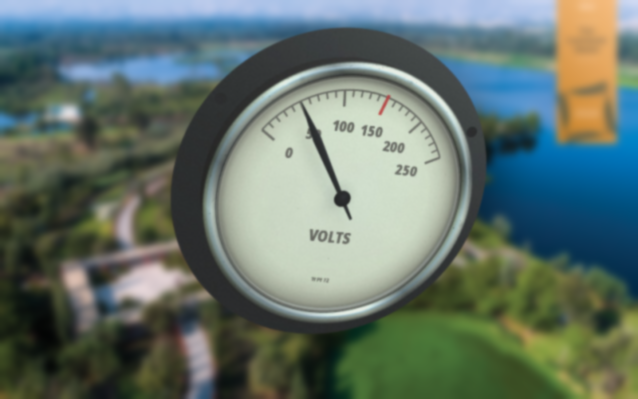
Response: {"value": 50, "unit": "V"}
